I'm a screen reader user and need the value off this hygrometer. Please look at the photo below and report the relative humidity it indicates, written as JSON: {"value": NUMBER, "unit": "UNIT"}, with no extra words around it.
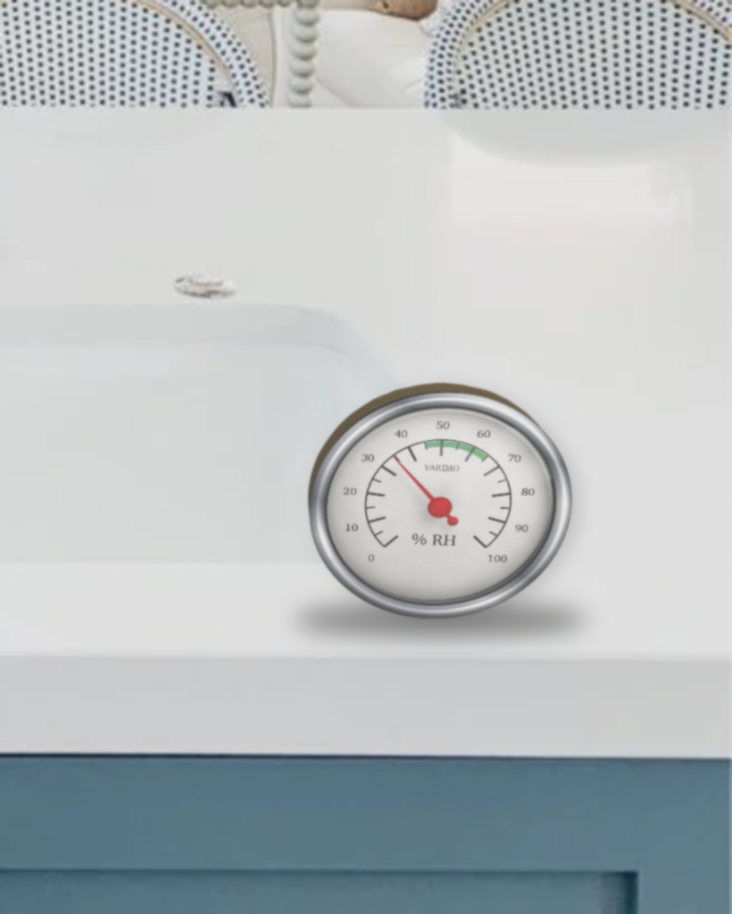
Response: {"value": 35, "unit": "%"}
